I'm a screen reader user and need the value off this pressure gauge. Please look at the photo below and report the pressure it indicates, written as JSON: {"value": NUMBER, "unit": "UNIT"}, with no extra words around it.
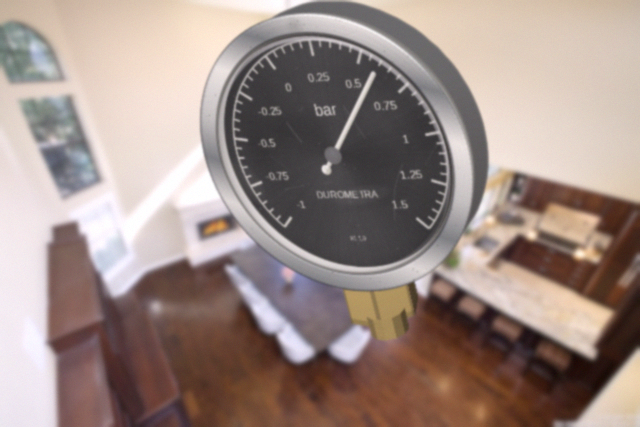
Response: {"value": 0.6, "unit": "bar"}
